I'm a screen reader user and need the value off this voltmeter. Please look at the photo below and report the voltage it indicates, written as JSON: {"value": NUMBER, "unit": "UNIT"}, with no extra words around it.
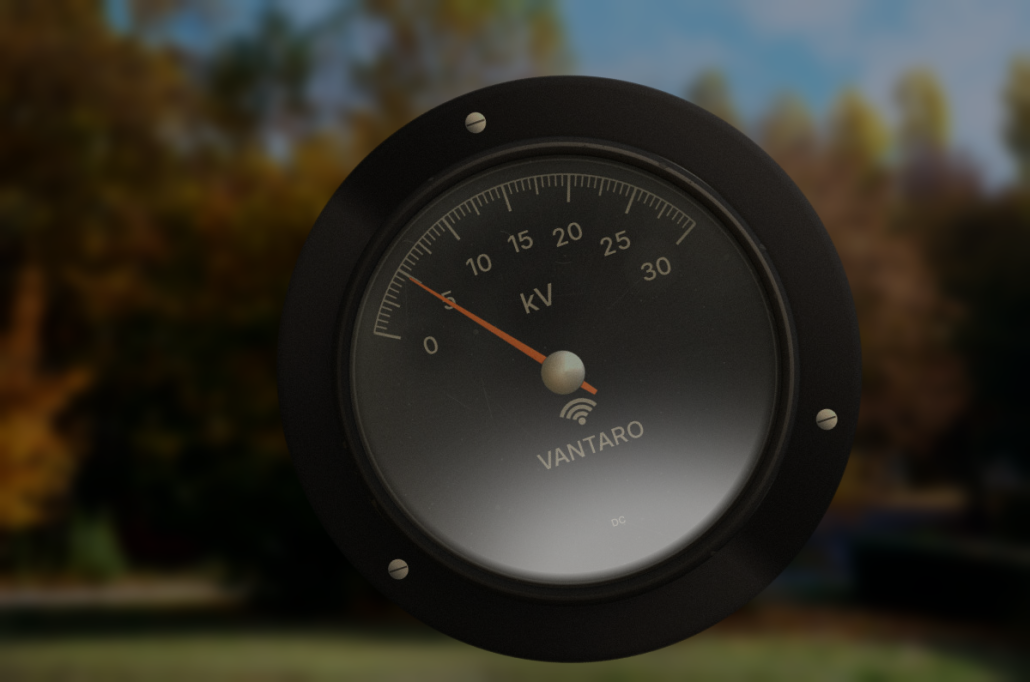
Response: {"value": 5, "unit": "kV"}
